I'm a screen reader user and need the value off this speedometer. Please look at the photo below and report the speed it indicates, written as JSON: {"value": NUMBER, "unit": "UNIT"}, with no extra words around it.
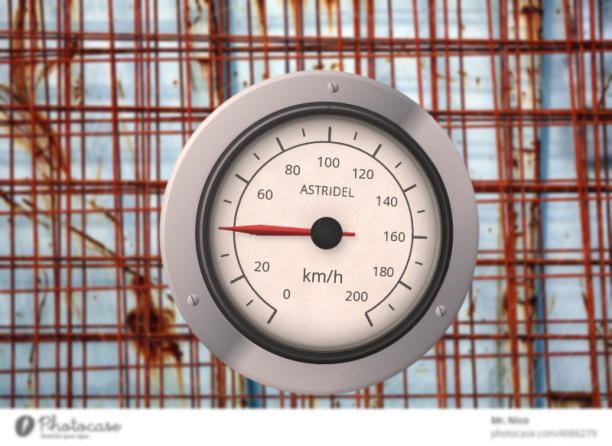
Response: {"value": 40, "unit": "km/h"}
